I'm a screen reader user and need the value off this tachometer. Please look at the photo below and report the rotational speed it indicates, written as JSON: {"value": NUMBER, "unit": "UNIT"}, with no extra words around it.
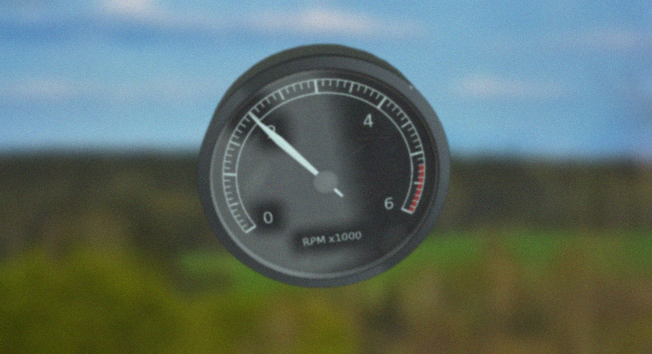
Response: {"value": 2000, "unit": "rpm"}
